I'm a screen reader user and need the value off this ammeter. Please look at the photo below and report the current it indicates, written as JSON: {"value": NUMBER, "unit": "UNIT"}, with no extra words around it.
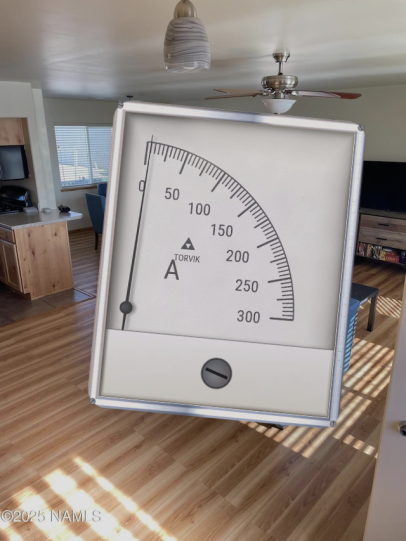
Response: {"value": 5, "unit": "A"}
